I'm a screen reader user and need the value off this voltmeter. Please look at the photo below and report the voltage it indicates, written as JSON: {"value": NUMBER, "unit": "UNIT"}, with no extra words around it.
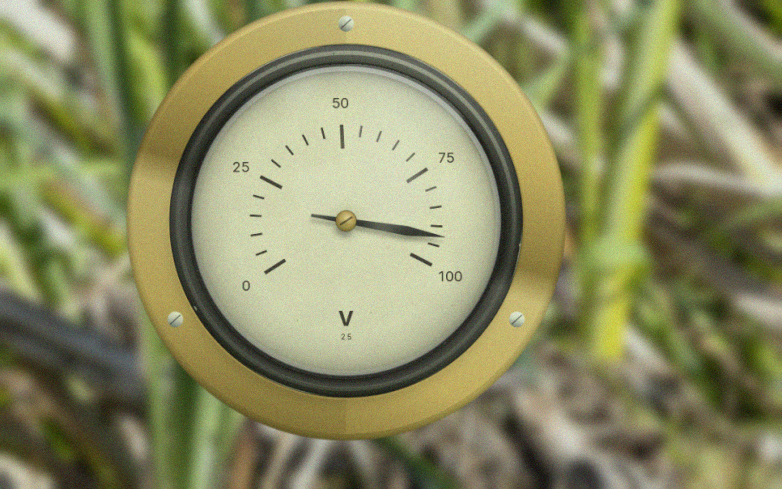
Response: {"value": 92.5, "unit": "V"}
